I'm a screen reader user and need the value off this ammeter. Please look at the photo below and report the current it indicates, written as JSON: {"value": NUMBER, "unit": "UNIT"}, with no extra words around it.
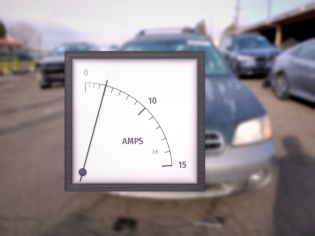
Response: {"value": 5, "unit": "A"}
